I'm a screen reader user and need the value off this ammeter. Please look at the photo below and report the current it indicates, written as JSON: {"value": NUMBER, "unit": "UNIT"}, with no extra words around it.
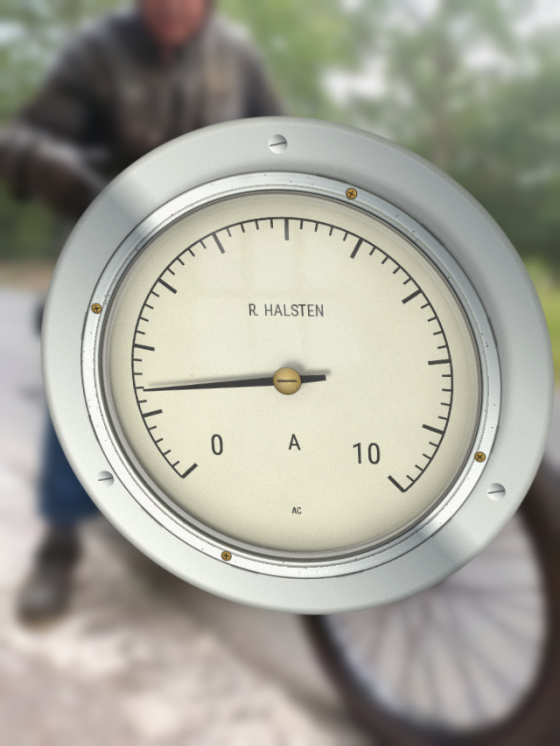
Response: {"value": 1.4, "unit": "A"}
